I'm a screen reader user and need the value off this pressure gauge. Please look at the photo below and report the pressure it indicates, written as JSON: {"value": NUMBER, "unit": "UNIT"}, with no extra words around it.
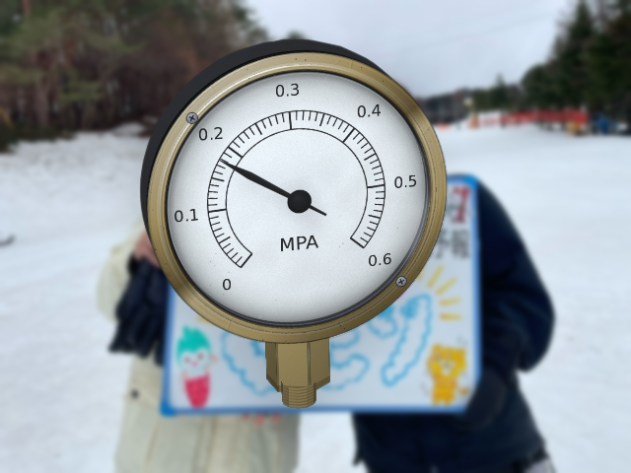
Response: {"value": 0.18, "unit": "MPa"}
